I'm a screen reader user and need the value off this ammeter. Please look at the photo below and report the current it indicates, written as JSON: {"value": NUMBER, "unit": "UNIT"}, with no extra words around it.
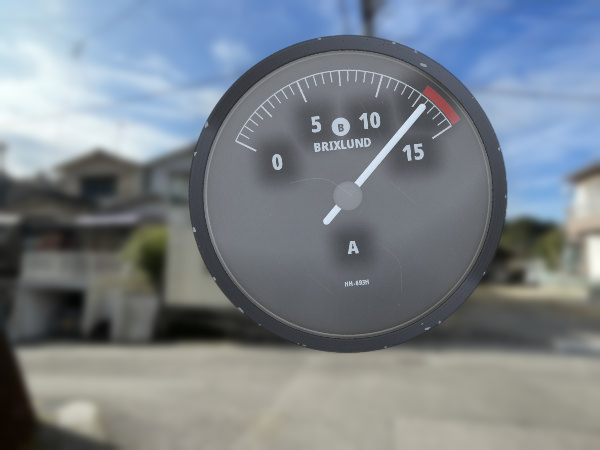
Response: {"value": 13, "unit": "A"}
